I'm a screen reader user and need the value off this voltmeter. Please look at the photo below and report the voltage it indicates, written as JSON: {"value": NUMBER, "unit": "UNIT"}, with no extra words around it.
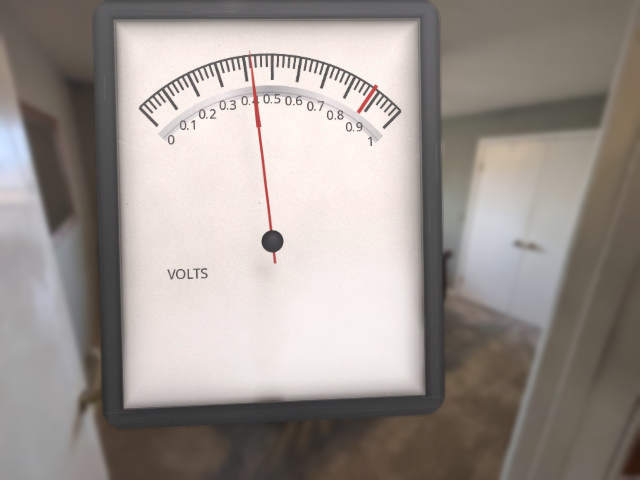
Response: {"value": 0.42, "unit": "V"}
